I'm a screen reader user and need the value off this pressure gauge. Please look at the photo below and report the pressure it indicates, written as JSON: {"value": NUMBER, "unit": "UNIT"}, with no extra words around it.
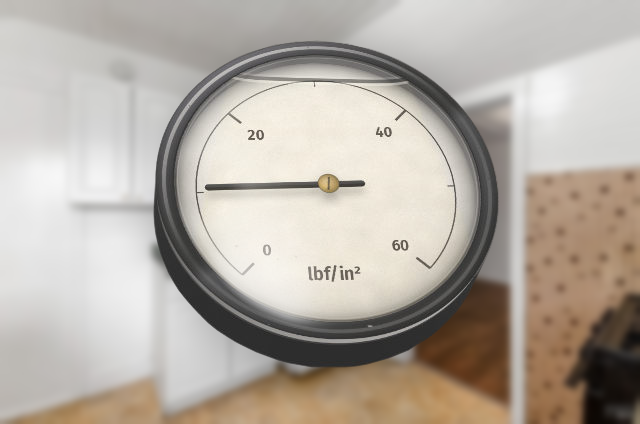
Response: {"value": 10, "unit": "psi"}
